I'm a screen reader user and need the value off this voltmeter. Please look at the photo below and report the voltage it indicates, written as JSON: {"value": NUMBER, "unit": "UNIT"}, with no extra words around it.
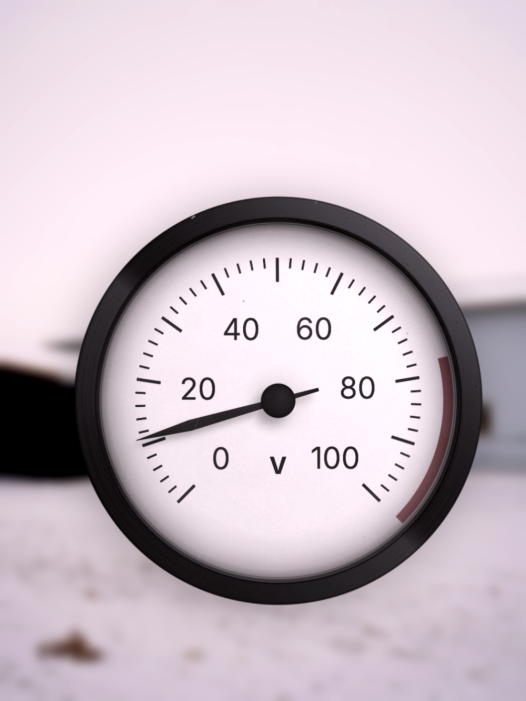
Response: {"value": 11, "unit": "V"}
